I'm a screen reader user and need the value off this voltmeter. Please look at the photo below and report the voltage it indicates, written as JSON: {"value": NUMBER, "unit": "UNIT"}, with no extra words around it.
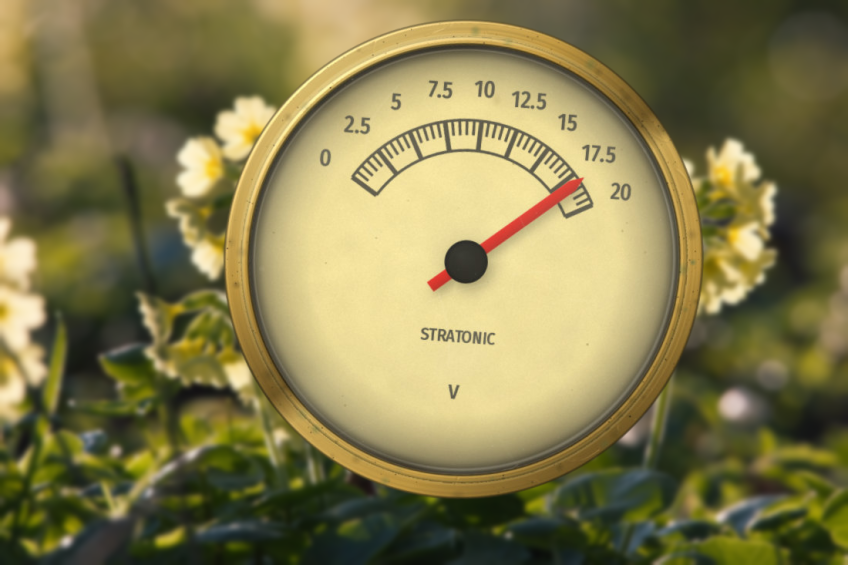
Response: {"value": 18, "unit": "V"}
